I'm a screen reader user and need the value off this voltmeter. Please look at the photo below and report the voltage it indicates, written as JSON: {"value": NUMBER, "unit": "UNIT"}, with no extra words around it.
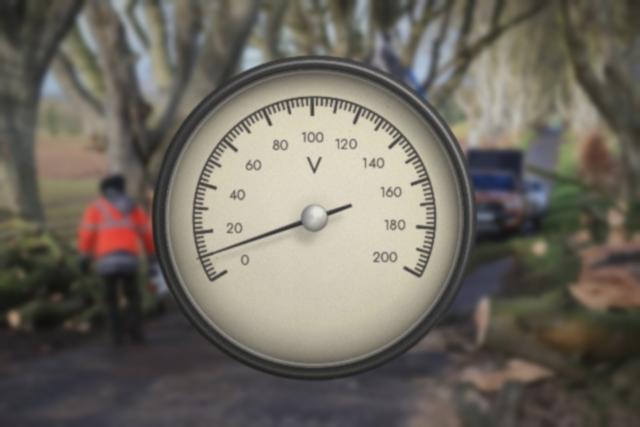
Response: {"value": 10, "unit": "V"}
